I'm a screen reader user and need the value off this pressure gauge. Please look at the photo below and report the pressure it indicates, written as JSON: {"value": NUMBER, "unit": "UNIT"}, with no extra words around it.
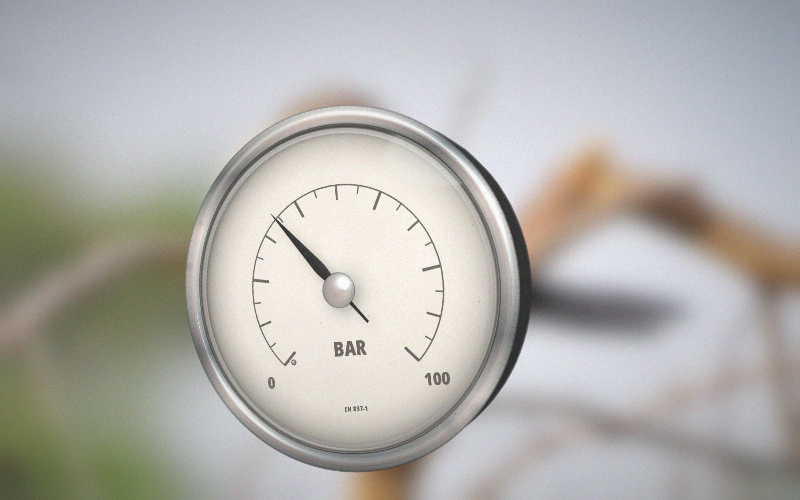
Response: {"value": 35, "unit": "bar"}
